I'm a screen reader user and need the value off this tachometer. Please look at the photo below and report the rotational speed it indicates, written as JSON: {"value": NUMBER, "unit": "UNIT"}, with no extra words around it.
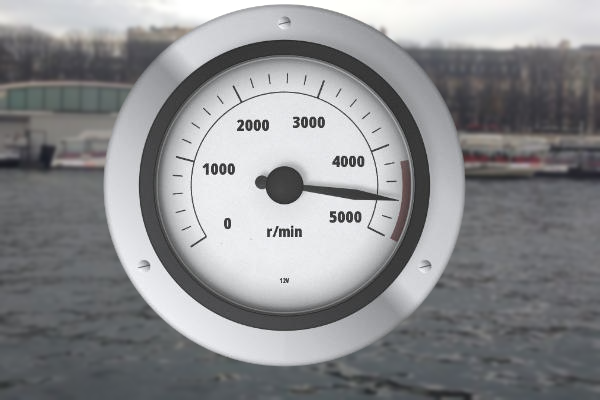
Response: {"value": 4600, "unit": "rpm"}
